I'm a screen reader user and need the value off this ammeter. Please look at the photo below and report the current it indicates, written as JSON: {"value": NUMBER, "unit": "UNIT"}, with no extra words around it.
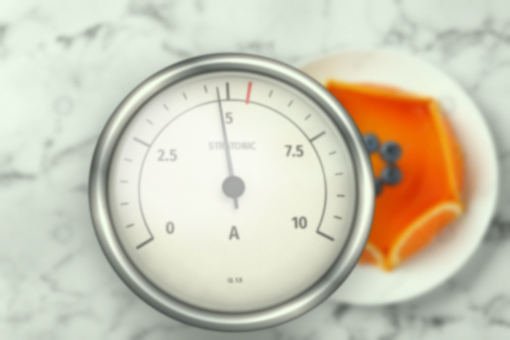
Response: {"value": 4.75, "unit": "A"}
